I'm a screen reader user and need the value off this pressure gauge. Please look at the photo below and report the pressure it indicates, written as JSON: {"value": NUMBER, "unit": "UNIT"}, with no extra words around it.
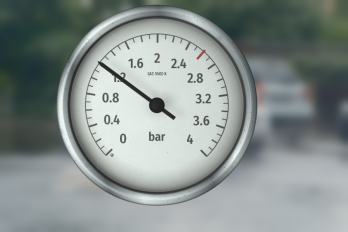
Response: {"value": 1.2, "unit": "bar"}
